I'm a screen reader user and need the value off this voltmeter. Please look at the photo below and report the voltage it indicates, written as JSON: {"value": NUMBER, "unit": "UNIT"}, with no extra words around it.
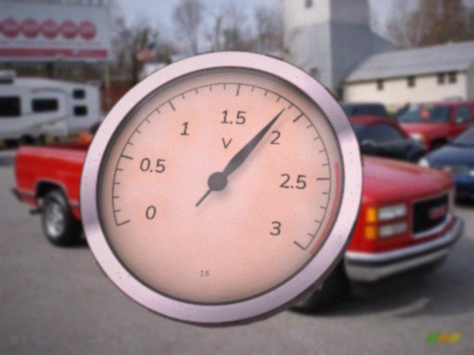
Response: {"value": 1.9, "unit": "V"}
